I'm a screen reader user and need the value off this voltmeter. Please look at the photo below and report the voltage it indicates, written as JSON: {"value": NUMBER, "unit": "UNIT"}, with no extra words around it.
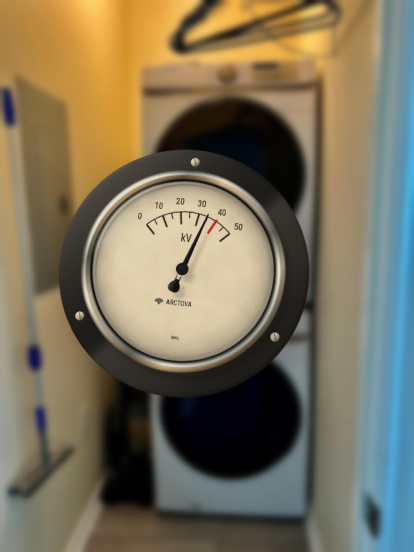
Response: {"value": 35, "unit": "kV"}
